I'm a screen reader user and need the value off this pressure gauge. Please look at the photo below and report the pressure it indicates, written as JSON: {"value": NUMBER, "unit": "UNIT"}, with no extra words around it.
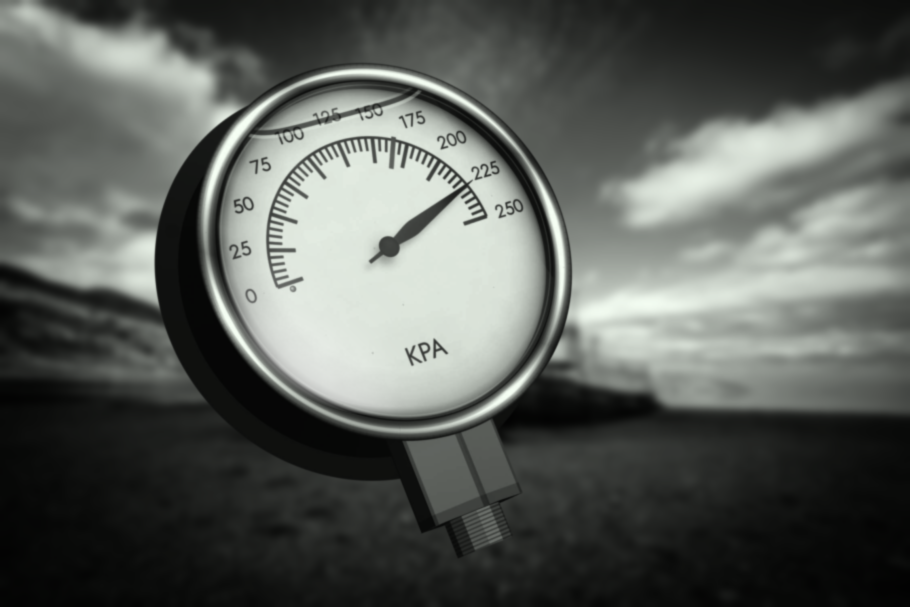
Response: {"value": 225, "unit": "kPa"}
